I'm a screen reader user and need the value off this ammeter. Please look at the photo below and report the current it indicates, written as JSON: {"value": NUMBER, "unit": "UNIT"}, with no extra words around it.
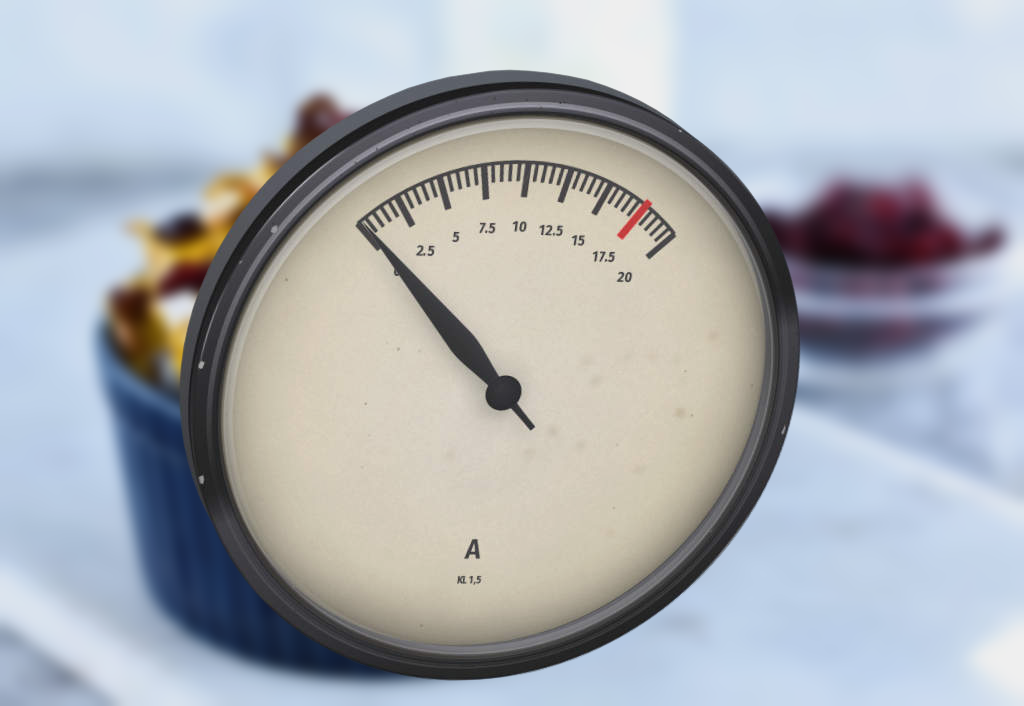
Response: {"value": 0.25, "unit": "A"}
